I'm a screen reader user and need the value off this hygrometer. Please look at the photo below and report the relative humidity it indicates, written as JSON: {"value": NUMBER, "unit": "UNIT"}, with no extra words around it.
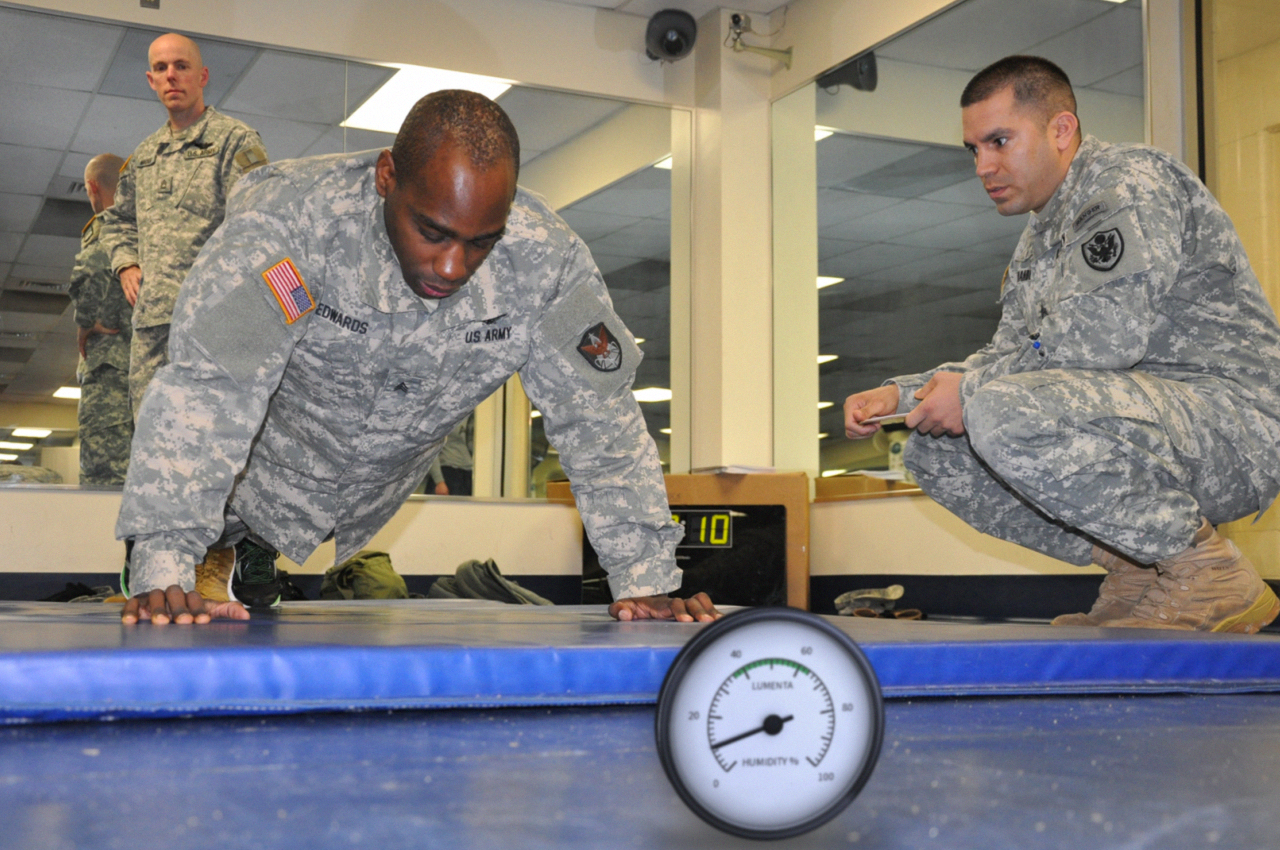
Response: {"value": 10, "unit": "%"}
